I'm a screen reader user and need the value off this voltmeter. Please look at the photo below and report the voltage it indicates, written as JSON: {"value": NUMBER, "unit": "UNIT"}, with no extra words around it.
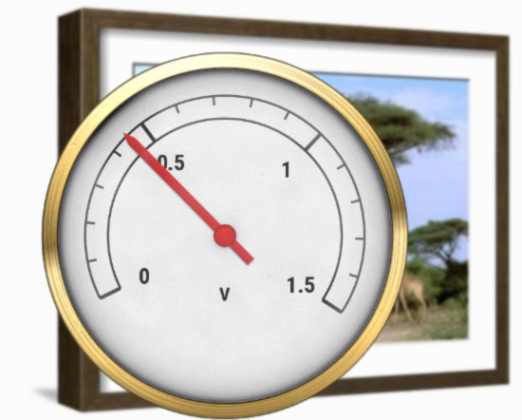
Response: {"value": 0.45, "unit": "V"}
